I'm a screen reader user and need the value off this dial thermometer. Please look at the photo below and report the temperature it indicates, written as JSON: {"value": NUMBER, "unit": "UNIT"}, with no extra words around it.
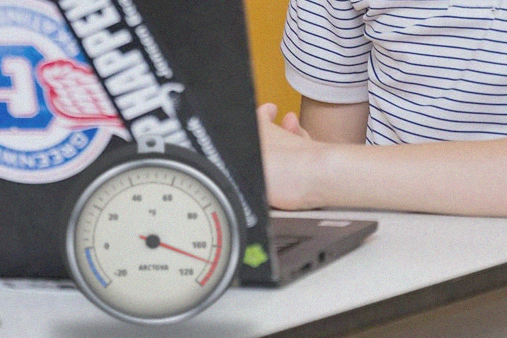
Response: {"value": 108, "unit": "°F"}
